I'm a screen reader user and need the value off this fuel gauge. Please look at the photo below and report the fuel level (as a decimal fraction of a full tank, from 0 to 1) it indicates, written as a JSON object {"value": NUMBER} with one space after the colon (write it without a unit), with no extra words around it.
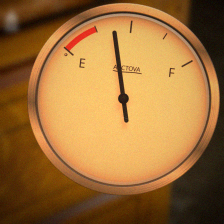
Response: {"value": 0.375}
